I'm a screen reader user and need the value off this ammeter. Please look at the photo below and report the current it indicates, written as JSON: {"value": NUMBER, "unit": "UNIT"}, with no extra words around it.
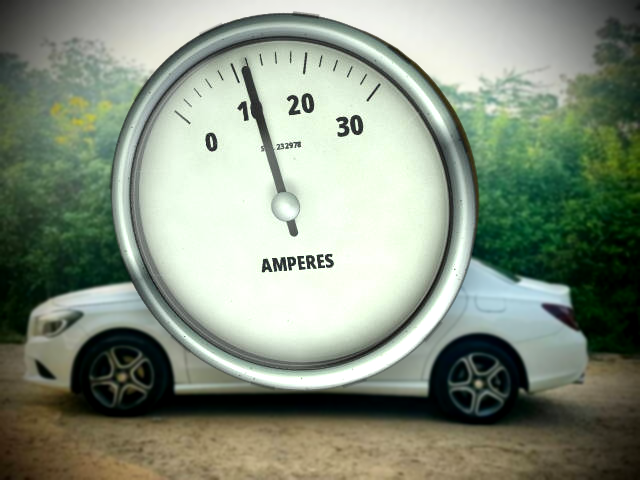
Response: {"value": 12, "unit": "A"}
